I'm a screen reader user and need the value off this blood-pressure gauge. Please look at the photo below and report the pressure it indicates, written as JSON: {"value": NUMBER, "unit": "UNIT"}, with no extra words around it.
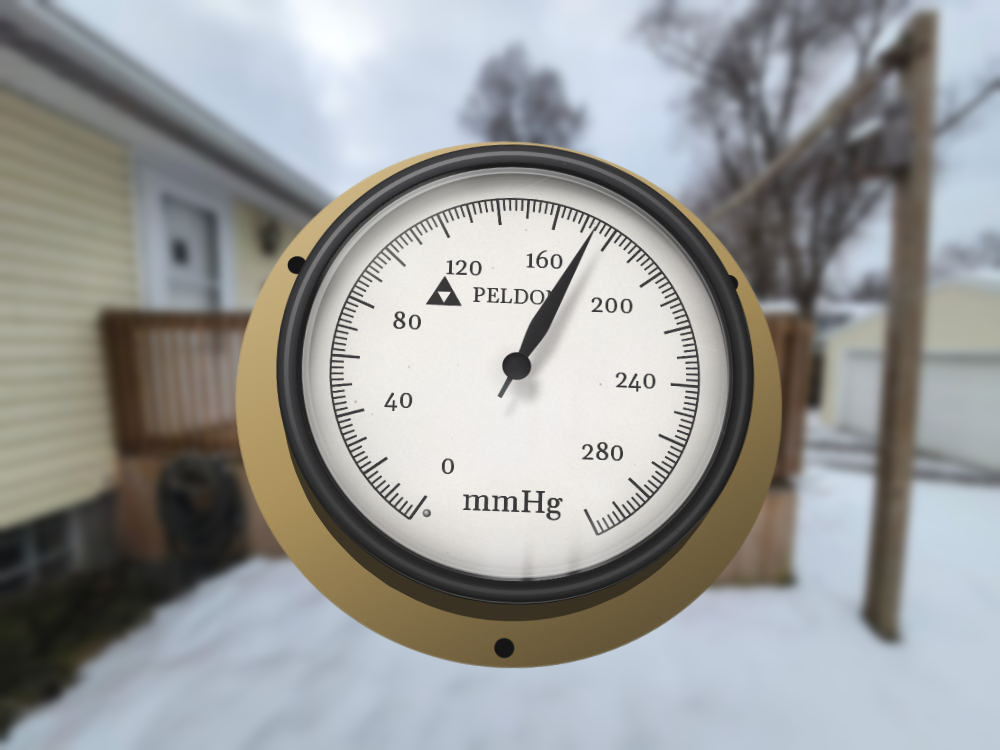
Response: {"value": 174, "unit": "mmHg"}
